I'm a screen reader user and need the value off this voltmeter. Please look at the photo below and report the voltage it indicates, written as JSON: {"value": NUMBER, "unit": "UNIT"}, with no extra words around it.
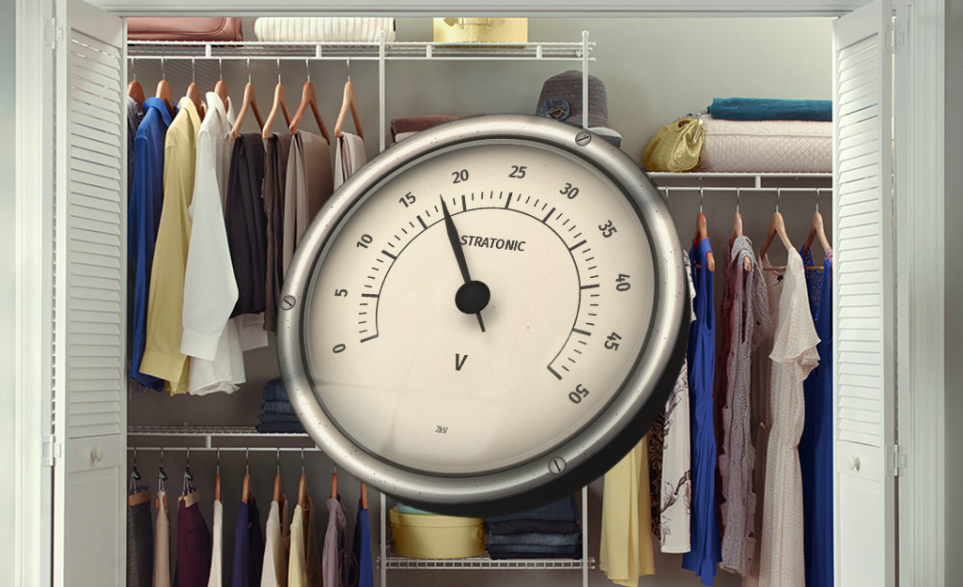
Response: {"value": 18, "unit": "V"}
